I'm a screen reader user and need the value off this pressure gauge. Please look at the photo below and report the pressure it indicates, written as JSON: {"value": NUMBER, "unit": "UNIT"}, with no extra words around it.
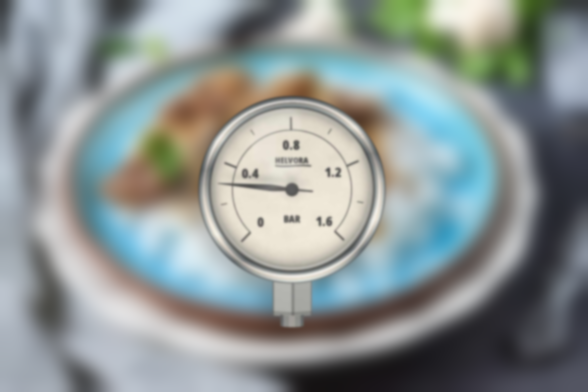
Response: {"value": 0.3, "unit": "bar"}
